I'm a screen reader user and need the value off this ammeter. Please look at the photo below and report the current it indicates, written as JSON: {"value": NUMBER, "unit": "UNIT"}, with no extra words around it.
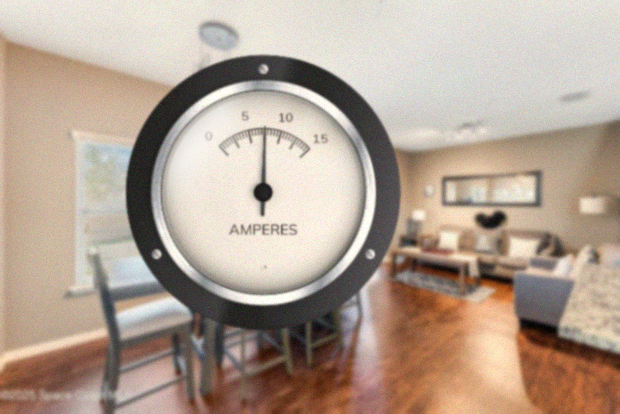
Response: {"value": 7.5, "unit": "A"}
